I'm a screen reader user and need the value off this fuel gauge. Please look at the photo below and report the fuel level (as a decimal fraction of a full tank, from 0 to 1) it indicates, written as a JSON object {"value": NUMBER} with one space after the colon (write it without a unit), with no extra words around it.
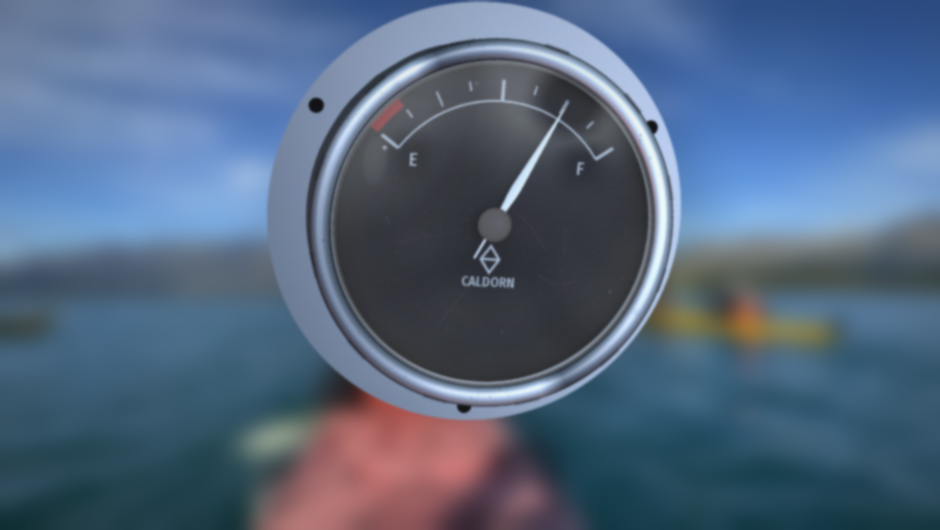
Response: {"value": 0.75}
